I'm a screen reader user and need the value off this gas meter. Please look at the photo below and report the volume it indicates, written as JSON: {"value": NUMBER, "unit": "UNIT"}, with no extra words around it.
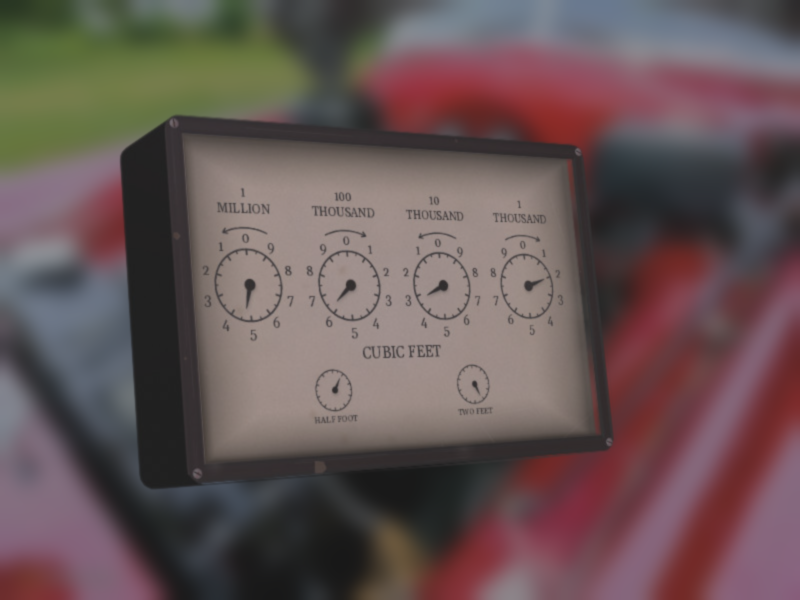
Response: {"value": 463200, "unit": "ft³"}
